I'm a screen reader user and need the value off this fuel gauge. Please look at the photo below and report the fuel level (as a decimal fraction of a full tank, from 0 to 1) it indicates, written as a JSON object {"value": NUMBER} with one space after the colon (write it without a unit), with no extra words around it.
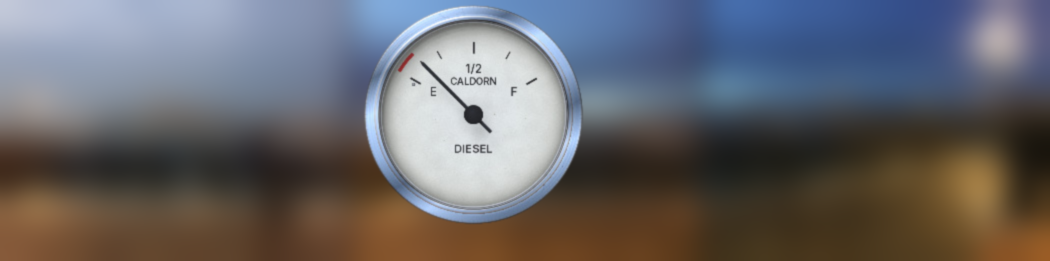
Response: {"value": 0.125}
